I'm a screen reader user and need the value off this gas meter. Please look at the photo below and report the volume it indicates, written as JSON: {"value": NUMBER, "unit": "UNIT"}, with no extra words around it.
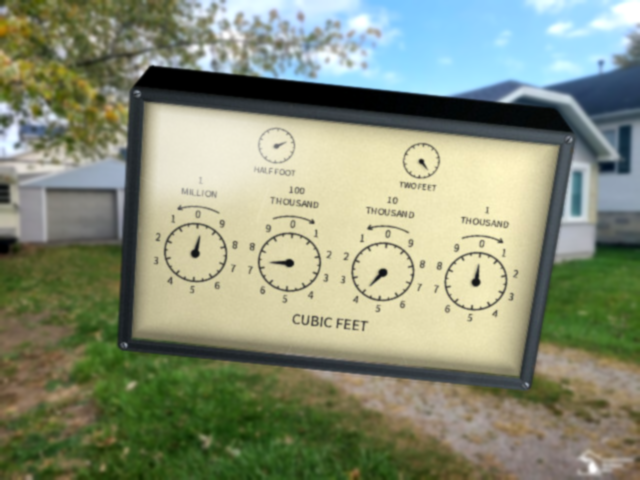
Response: {"value": 974000, "unit": "ft³"}
